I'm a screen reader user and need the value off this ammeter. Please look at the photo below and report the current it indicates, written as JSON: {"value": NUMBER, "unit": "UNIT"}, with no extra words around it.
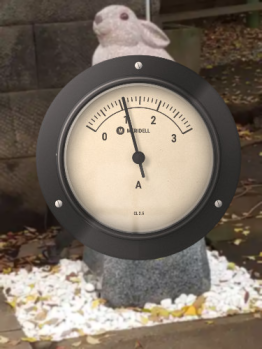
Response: {"value": 1.1, "unit": "A"}
